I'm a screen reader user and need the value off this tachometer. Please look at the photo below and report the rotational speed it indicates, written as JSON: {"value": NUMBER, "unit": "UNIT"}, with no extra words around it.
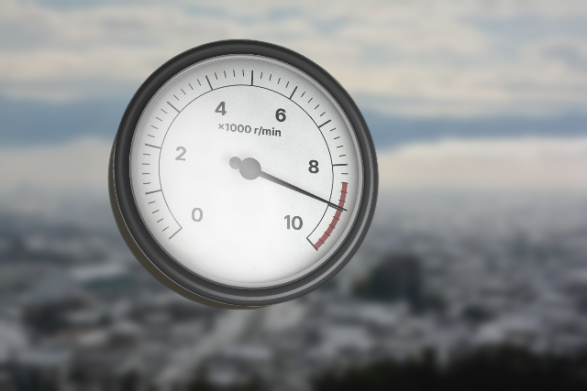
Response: {"value": 9000, "unit": "rpm"}
